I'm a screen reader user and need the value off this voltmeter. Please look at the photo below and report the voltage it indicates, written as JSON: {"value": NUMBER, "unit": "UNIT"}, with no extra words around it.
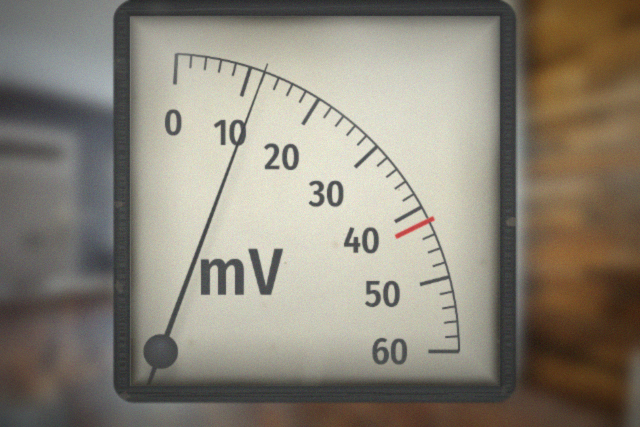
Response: {"value": 12, "unit": "mV"}
